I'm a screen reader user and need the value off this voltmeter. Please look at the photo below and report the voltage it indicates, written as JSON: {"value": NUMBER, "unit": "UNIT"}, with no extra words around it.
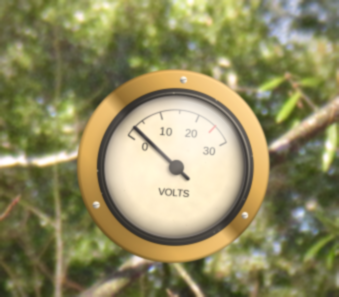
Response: {"value": 2.5, "unit": "V"}
